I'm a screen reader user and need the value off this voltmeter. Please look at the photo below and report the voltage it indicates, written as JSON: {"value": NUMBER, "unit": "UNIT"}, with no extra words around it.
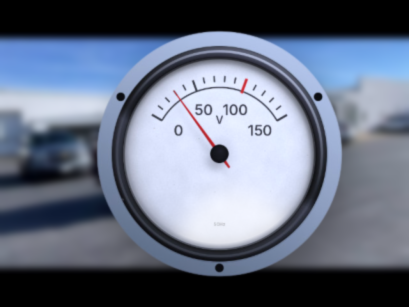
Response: {"value": 30, "unit": "V"}
